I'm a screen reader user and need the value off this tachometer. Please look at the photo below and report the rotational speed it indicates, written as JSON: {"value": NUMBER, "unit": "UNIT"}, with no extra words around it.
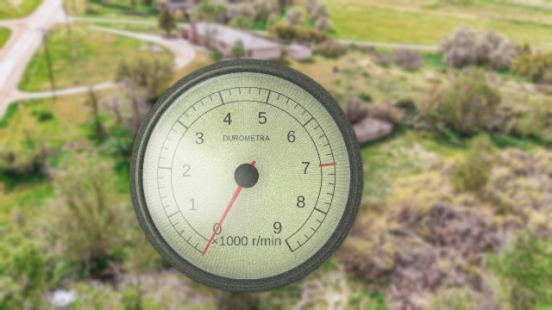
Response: {"value": 0, "unit": "rpm"}
